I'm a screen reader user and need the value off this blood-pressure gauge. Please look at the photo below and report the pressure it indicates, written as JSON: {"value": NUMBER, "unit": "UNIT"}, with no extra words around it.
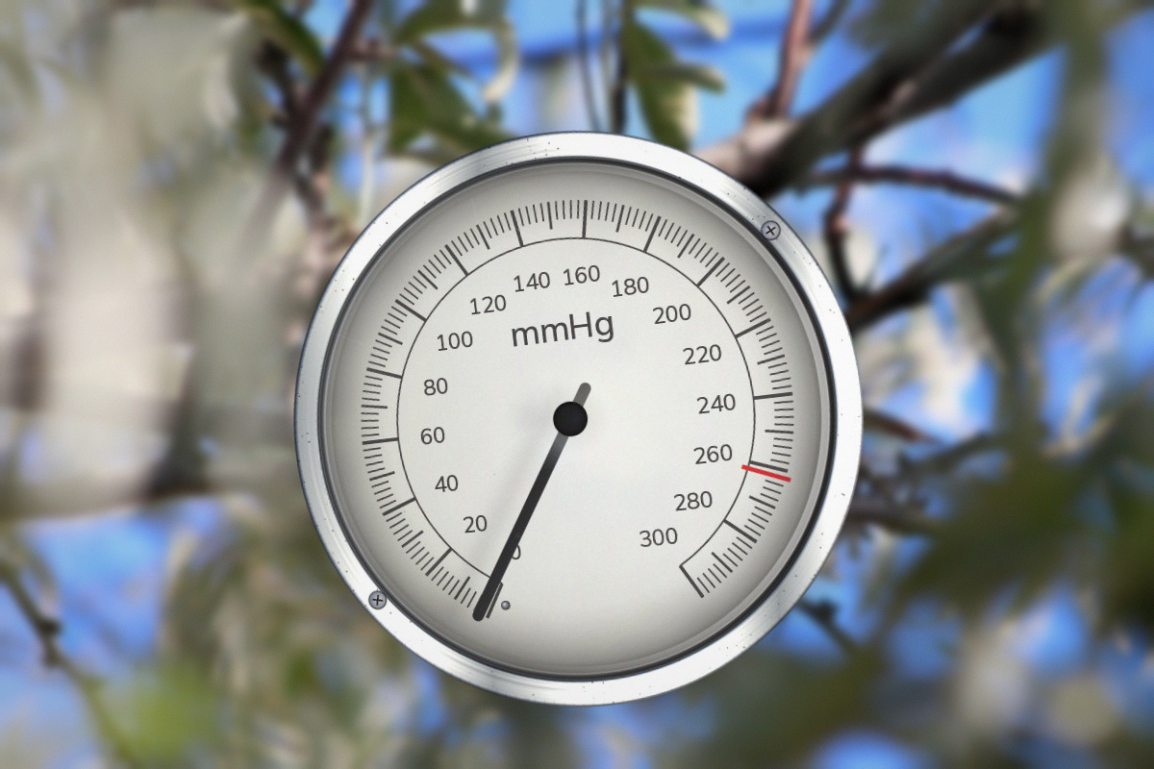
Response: {"value": 2, "unit": "mmHg"}
